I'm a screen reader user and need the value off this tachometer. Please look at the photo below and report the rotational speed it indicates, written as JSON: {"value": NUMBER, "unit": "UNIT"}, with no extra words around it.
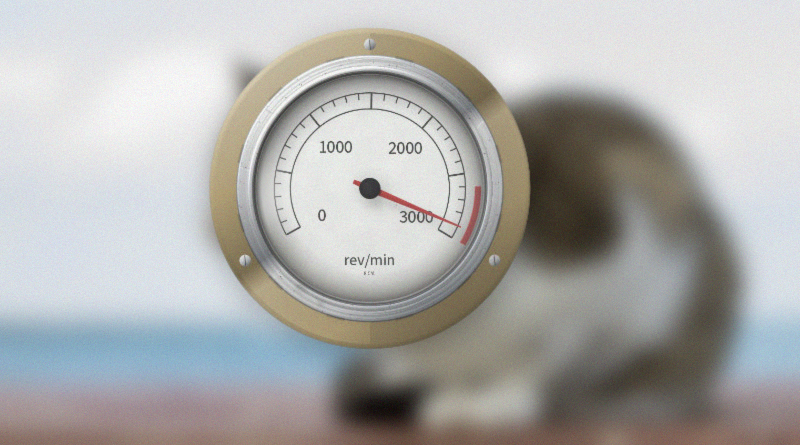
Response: {"value": 2900, "unit": "rpm"}
